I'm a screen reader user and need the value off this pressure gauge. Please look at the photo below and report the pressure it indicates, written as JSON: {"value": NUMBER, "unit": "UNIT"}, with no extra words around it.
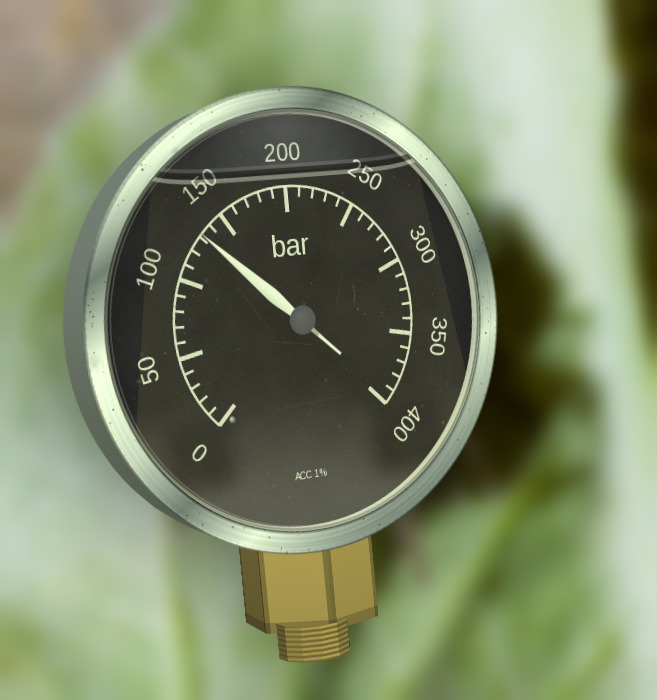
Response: {"value": 130, "unit": "bar"}
